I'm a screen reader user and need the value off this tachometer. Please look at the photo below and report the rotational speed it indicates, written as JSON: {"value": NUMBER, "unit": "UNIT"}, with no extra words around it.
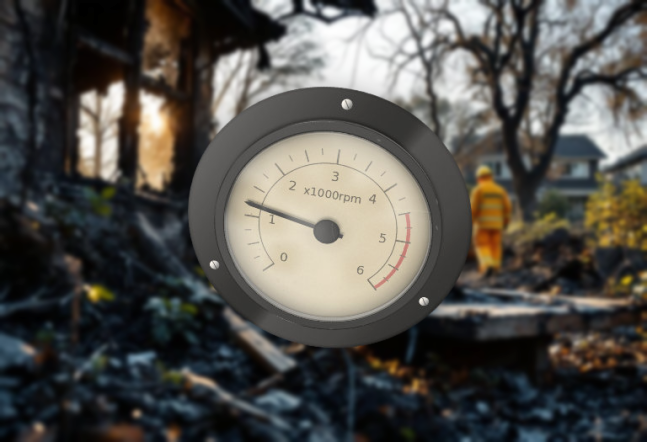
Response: {"value": 1250, "unit": "rpm"}
